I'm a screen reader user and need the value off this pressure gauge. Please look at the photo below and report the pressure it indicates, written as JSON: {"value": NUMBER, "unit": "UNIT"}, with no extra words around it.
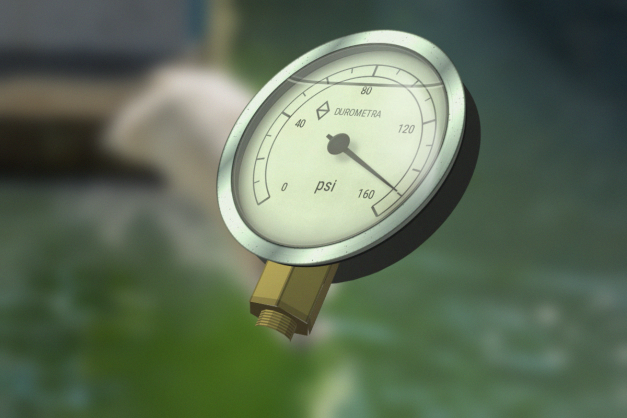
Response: {"value": 150, "unit": "psi"}
